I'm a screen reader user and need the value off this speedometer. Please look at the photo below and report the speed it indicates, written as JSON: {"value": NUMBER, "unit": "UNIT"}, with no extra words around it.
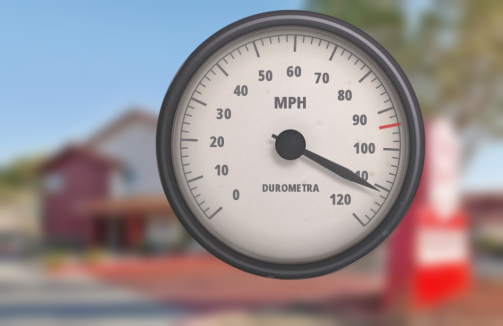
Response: {"value": 111, "unit": "mph"}
